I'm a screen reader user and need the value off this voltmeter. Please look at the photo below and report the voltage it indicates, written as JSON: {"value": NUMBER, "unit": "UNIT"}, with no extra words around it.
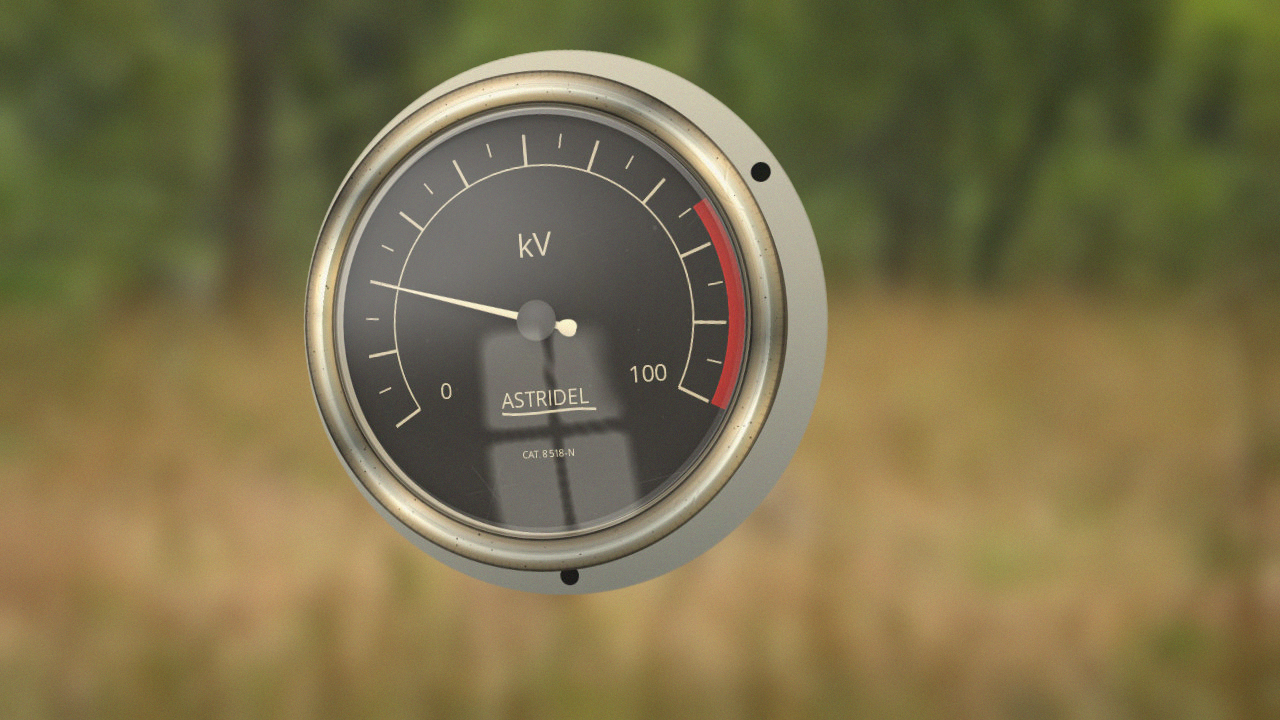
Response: {"value": 20, "unit": "kV"}
